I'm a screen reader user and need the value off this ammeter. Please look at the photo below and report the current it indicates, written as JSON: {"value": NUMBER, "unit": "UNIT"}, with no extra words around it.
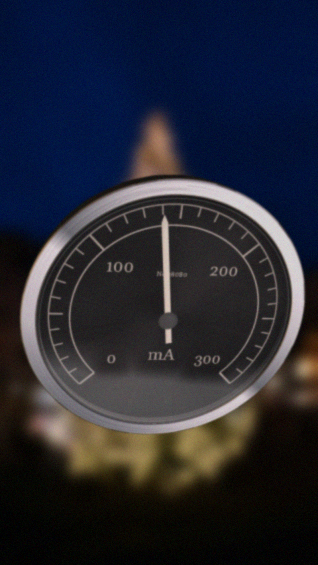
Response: {"value": 140, "unit": "mA"}
